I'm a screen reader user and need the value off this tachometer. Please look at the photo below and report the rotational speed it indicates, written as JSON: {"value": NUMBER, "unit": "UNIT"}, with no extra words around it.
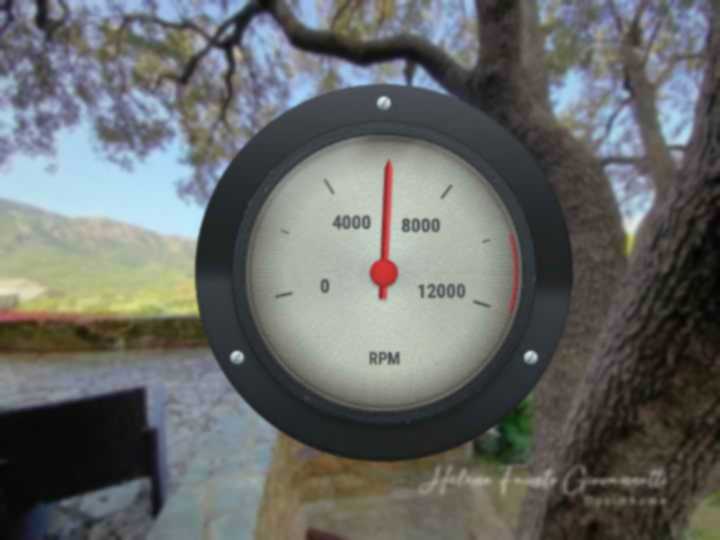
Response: {"value": 6000, "unit": "rpm"}
